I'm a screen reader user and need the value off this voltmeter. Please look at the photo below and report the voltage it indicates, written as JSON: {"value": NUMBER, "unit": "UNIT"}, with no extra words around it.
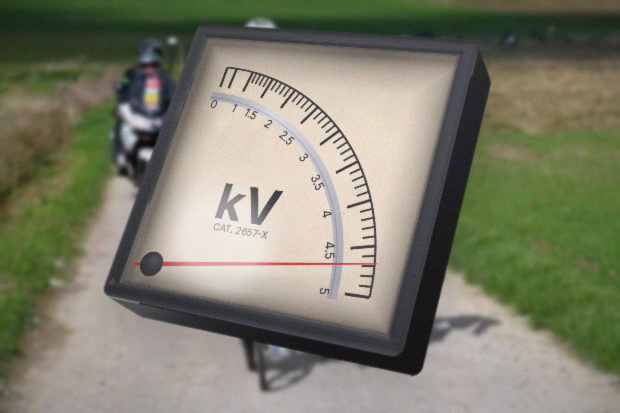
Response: {"value": 4.7, "unit": "kV"}
